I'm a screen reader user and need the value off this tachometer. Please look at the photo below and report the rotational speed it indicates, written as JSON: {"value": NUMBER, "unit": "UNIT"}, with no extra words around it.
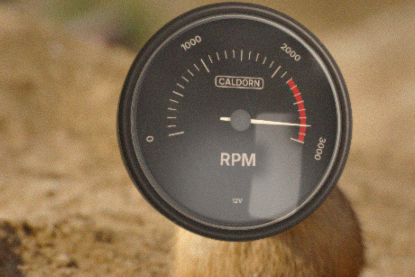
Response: {"value": 2800, "unit": "rpm"}
